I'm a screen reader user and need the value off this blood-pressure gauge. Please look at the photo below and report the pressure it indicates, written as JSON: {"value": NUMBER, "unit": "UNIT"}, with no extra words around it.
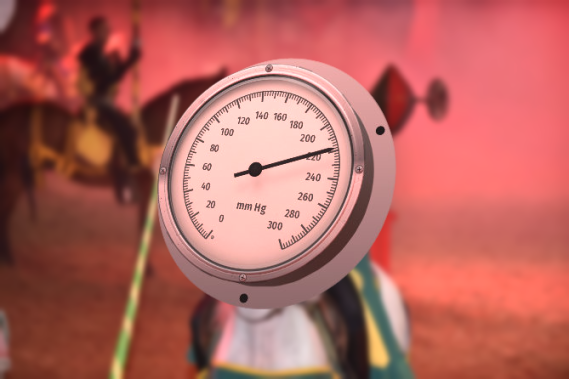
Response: {"value": 220, "unit": "mmHg"}
